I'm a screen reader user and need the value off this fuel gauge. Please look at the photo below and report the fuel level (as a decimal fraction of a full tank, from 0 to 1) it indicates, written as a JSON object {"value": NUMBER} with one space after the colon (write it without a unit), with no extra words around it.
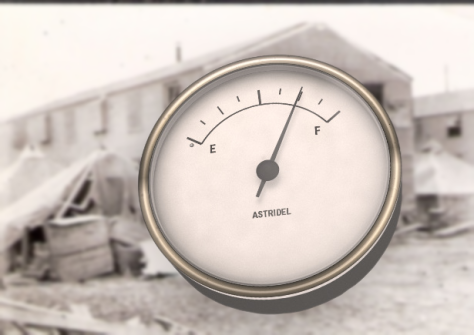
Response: {"value": 0.75}
